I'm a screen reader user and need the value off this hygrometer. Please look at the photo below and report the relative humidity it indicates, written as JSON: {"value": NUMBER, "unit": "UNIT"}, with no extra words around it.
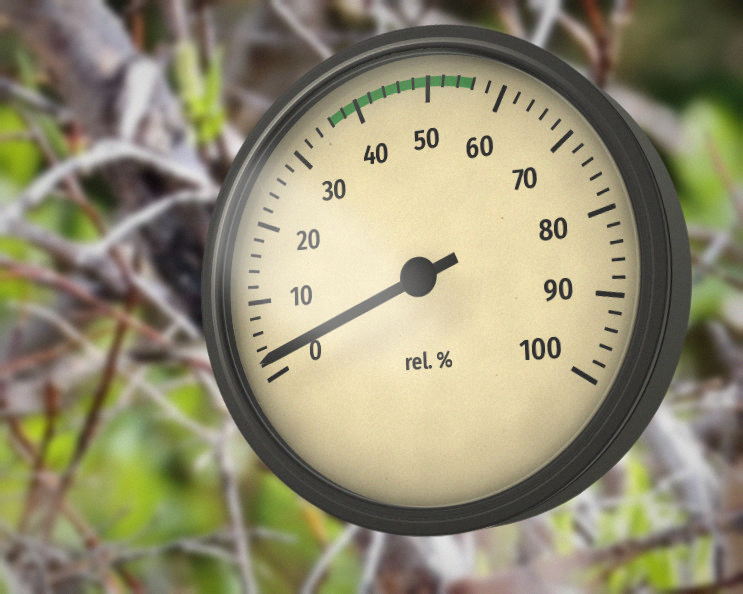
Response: {"value": 2, "unit": "%"}
